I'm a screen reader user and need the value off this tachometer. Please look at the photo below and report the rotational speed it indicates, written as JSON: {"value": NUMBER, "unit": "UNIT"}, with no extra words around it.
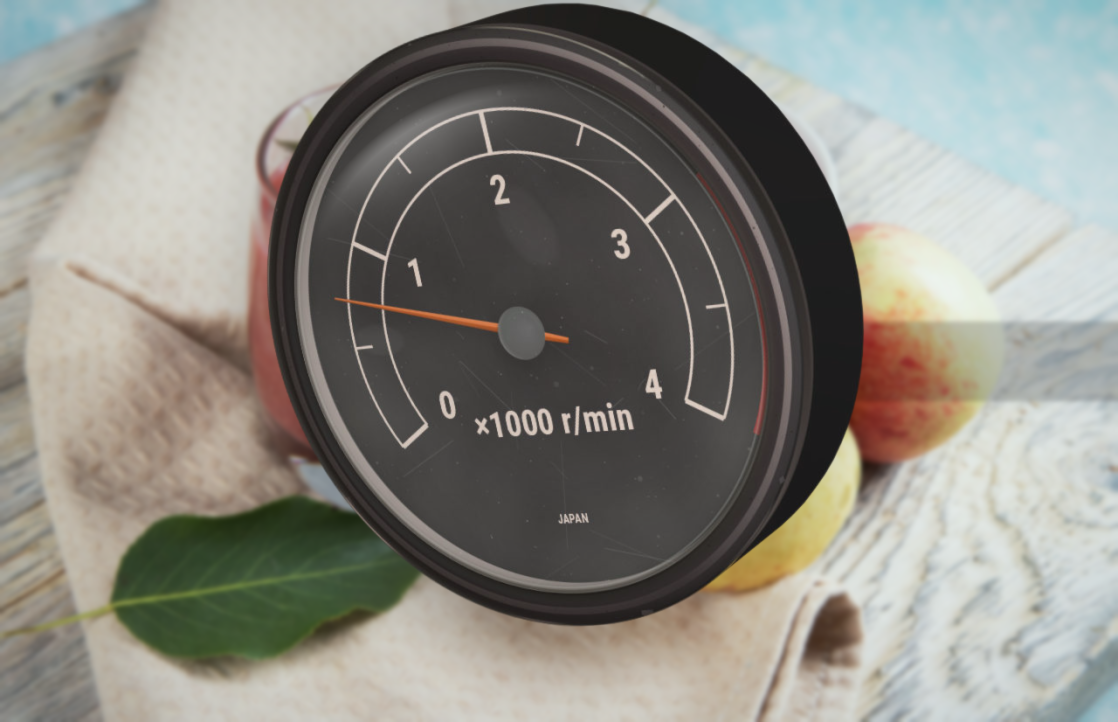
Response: {"value": 750, "unit": "rpm"}
